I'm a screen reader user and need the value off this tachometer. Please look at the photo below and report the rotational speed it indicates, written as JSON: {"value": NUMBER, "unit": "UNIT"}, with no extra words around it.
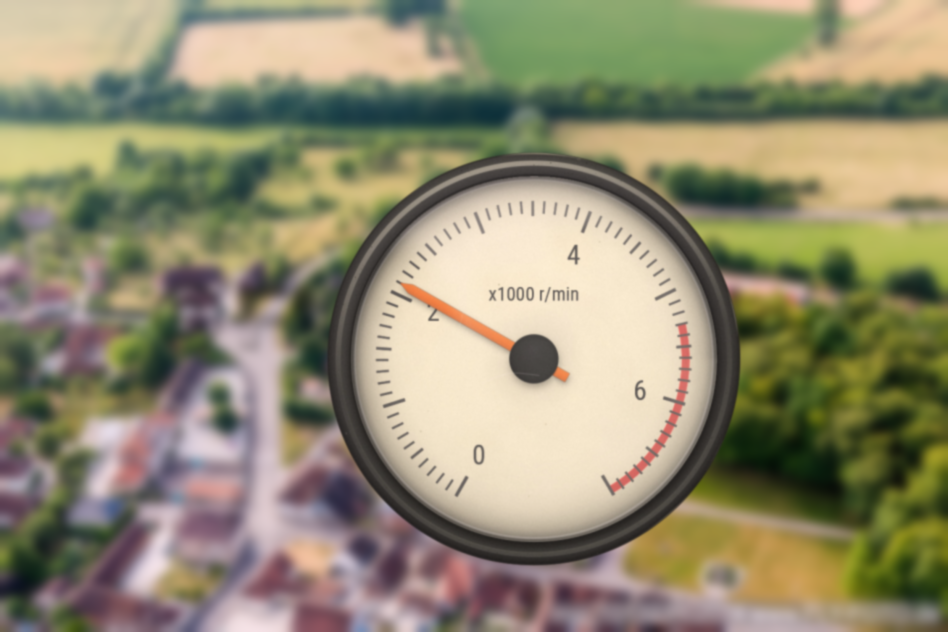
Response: {"value": 2100, "unit": "rpm"}
